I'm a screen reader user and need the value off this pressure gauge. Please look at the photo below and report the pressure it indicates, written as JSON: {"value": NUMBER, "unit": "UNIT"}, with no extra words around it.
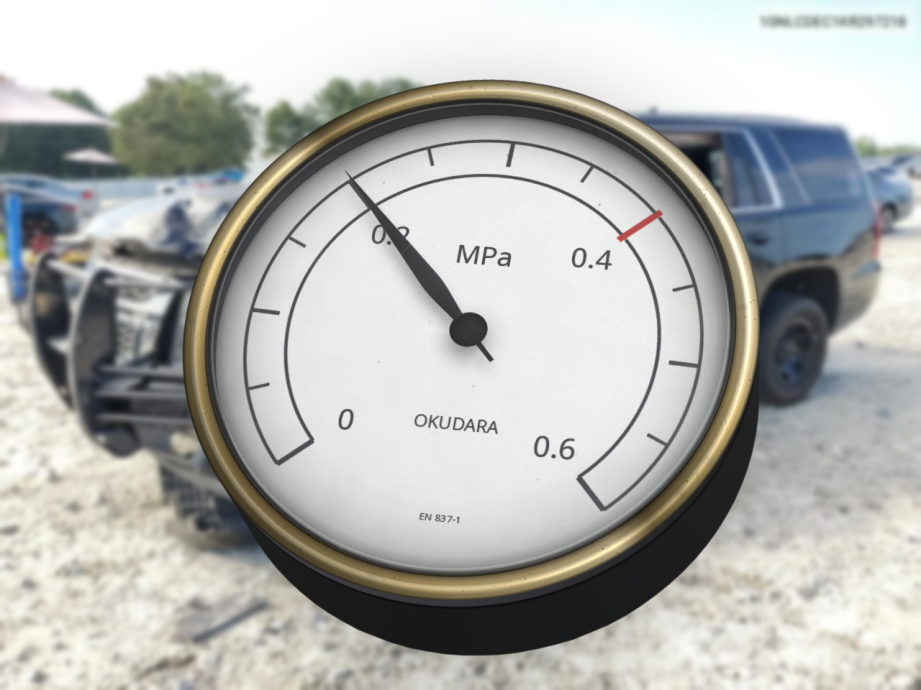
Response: {"value": 0.2, "unit": "MPa"}
